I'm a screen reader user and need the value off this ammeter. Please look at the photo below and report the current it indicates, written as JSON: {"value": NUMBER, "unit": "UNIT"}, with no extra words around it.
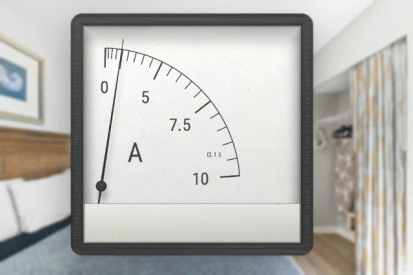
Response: {"value": 2.5, "unit": "A"}
